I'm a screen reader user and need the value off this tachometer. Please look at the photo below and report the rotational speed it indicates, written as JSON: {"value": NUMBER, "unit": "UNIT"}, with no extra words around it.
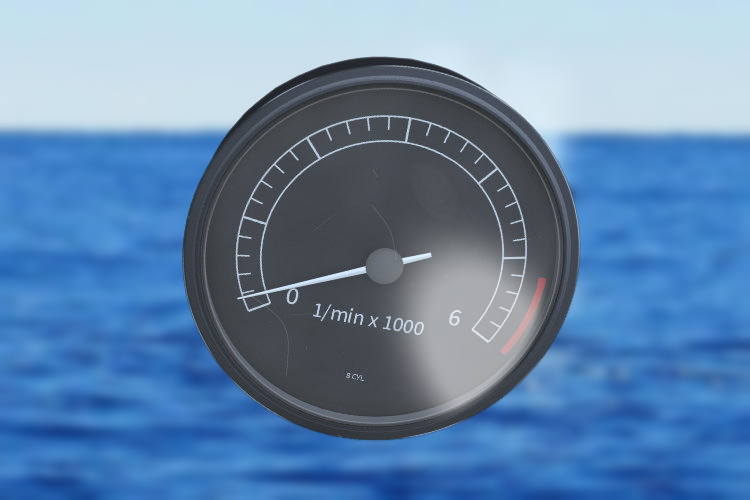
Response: {"value": 200, "unit": "rpm"}
